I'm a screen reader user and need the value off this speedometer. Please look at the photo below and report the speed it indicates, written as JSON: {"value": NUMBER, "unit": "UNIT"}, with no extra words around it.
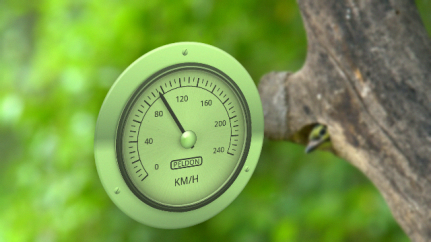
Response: {"value": 95, "unit": "km/h"}
